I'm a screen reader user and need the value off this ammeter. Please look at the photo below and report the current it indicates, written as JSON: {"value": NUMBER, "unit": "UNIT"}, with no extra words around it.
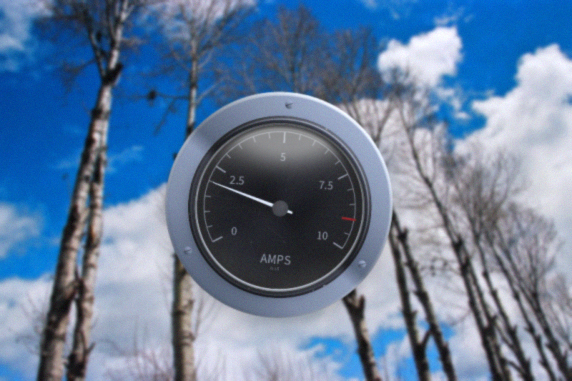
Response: {"value": 2, "unit": "A"}
